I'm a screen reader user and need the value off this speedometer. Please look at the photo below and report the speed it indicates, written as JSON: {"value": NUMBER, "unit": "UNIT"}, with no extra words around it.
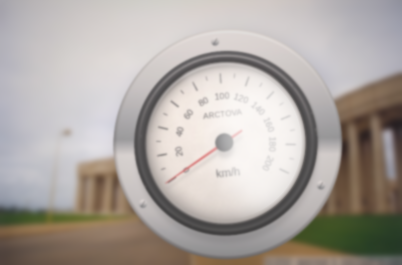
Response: {"value": 0, "unit": "km/h"}
